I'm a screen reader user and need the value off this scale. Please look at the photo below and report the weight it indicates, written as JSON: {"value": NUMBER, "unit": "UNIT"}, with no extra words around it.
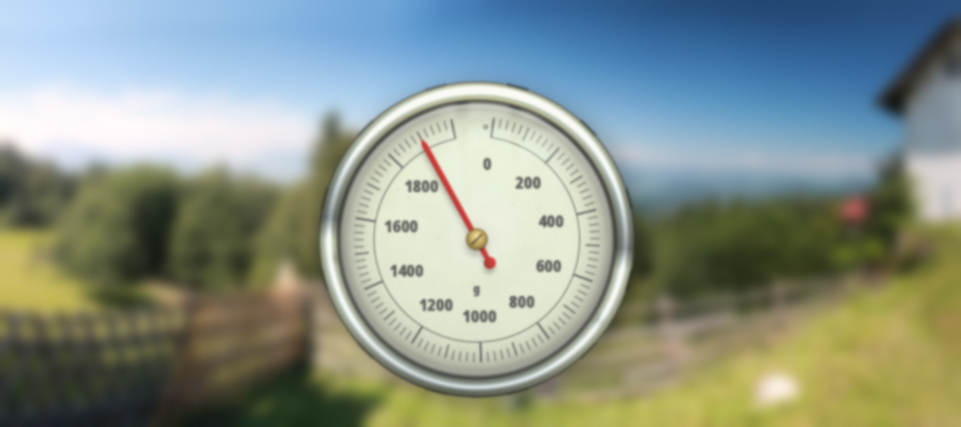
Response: {"value": 1900, "unit": "g"}
